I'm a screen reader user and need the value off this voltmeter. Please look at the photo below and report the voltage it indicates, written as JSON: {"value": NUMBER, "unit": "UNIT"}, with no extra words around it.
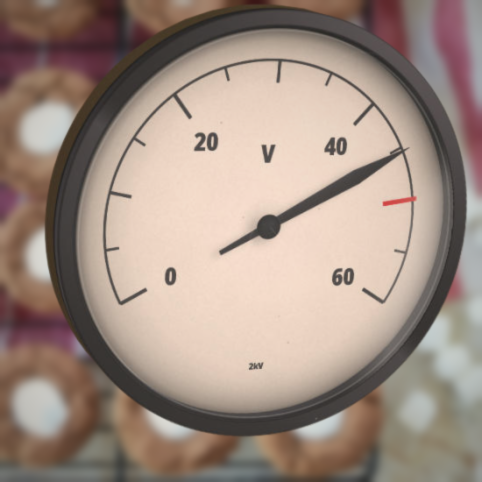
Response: {"value": 45, "unit": "V"}
